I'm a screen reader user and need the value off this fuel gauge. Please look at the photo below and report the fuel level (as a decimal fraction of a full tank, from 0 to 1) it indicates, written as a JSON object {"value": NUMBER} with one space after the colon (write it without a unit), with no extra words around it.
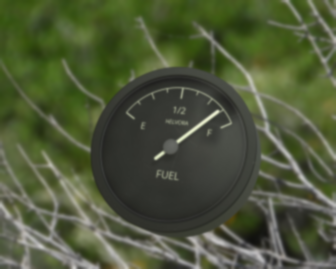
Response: {"value": 0.875}
